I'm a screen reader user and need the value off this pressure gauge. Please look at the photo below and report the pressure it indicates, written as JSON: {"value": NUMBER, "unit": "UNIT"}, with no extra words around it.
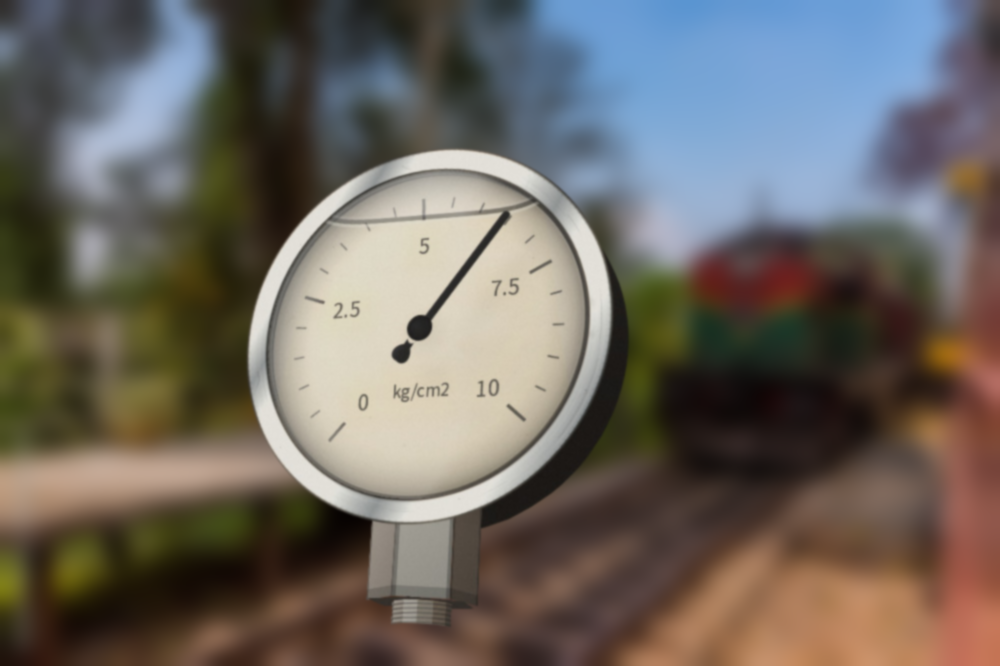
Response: {"value": 6.5, "unit": "kg/cm²"}
